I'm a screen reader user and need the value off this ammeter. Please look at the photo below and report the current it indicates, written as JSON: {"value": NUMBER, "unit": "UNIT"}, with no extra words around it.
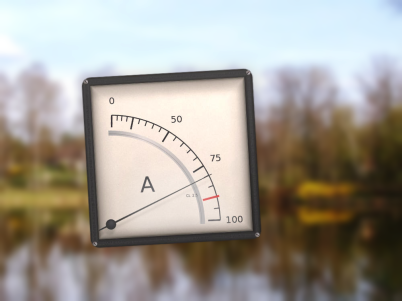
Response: {"value": 80, "unit": "A"}
